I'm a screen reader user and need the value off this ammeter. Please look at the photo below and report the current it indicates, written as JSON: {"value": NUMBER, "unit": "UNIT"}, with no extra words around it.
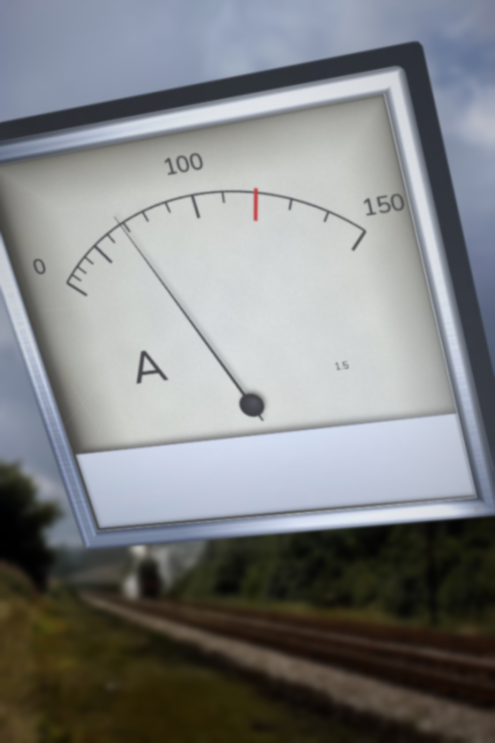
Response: {"value": 70, "unit": "A"}
